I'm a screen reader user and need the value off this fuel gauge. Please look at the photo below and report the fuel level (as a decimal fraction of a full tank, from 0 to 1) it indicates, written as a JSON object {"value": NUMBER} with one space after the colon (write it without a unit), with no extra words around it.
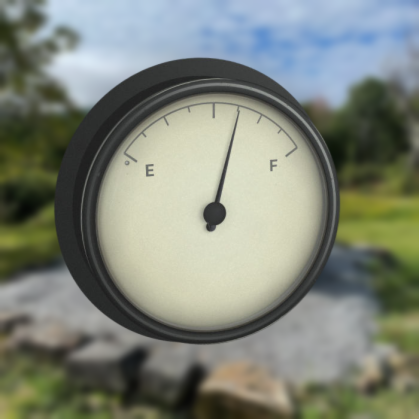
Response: {"value": 0.625}
